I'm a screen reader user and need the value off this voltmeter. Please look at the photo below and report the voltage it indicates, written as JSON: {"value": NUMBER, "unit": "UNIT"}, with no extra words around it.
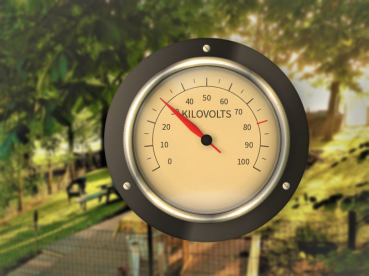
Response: {"value": 30, "unit": "kV"}
